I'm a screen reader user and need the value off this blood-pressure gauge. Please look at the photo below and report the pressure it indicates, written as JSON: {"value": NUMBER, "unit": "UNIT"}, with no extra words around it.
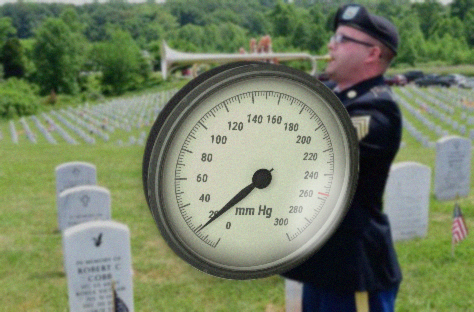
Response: {"value": 20, "unit": "mmHg"}
